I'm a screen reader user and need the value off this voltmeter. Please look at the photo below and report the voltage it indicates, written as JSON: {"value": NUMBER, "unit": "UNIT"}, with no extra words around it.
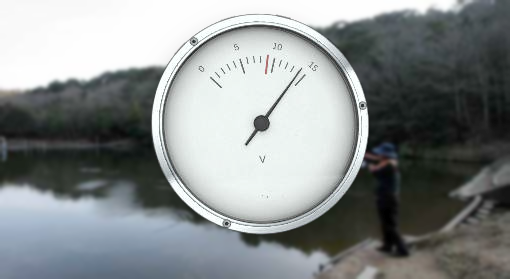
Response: {"value": 14, "unit": "V"}
